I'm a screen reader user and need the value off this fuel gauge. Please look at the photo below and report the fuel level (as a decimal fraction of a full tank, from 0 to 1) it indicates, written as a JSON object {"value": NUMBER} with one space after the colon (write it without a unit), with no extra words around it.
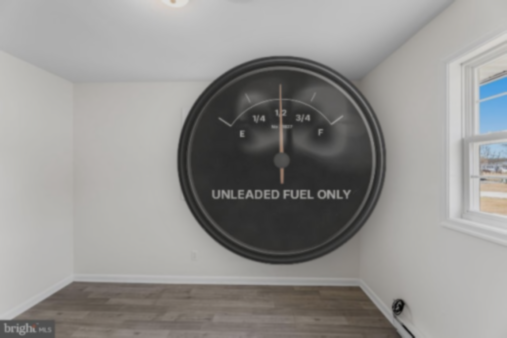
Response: {"value": 0.5}
